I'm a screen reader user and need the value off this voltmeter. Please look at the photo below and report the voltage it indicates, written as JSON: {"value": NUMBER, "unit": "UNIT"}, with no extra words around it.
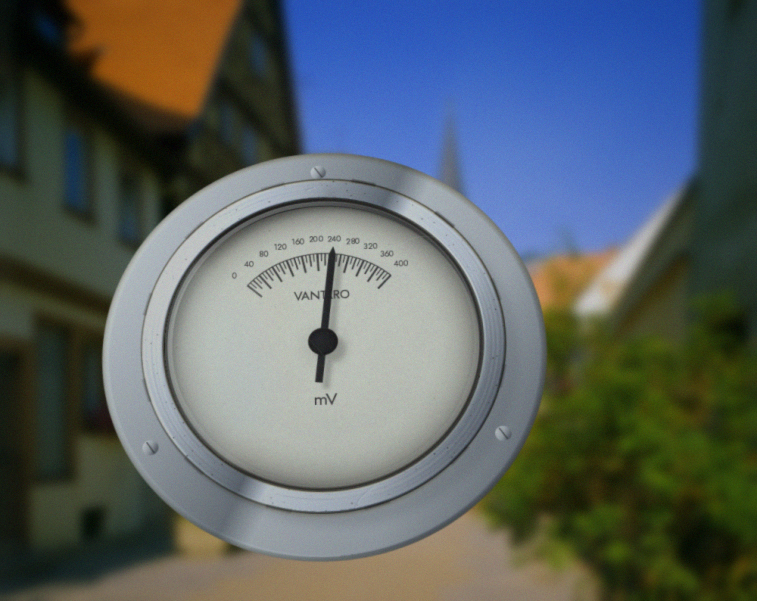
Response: {"value": 240, "unit": "mV"}
